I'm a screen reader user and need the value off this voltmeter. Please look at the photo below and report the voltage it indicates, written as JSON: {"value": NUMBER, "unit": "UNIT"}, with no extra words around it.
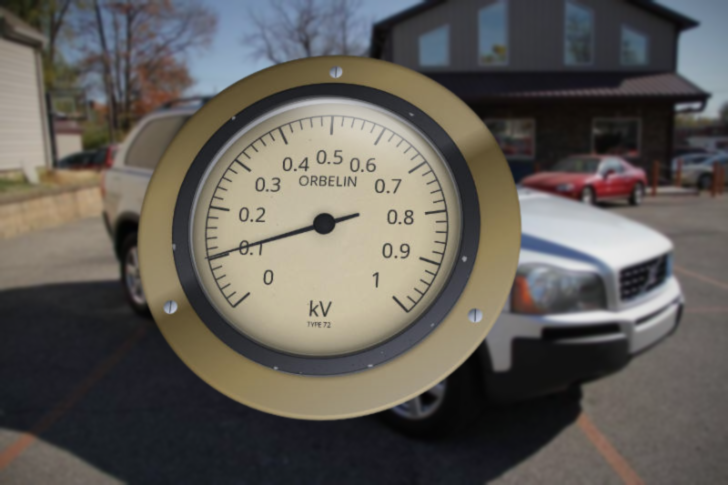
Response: {"value": 0.1, "unit": "kV"}
